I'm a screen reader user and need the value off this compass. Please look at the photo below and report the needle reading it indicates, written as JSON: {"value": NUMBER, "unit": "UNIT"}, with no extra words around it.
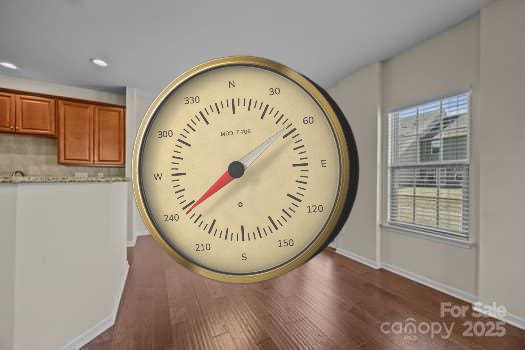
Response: {"value": 235, "unit": "°"}
